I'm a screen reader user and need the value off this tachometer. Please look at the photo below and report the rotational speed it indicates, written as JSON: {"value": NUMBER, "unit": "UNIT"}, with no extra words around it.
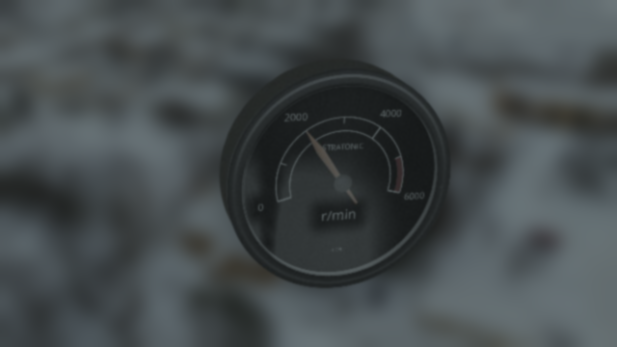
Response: {"value": 2000, "unit": "rpm"}
